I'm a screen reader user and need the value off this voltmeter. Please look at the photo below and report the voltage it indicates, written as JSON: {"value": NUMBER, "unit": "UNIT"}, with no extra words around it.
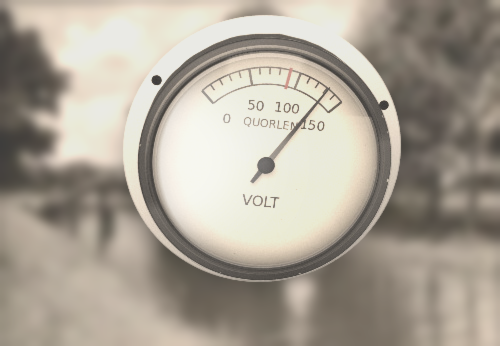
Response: {"value": 130, "unit": "V"}
